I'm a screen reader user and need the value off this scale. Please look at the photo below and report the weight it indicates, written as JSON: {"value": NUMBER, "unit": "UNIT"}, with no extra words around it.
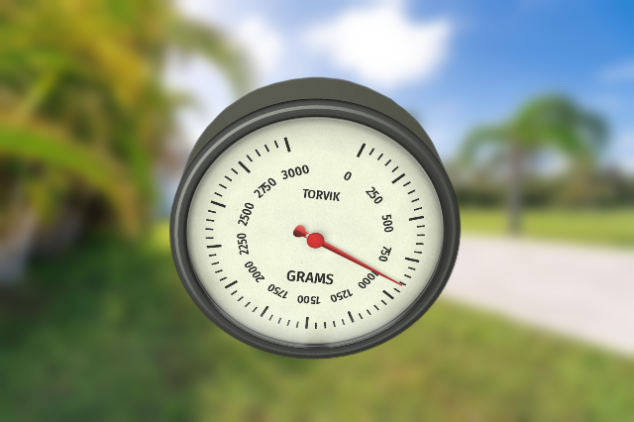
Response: {"value": 900, "unit": "g"}
